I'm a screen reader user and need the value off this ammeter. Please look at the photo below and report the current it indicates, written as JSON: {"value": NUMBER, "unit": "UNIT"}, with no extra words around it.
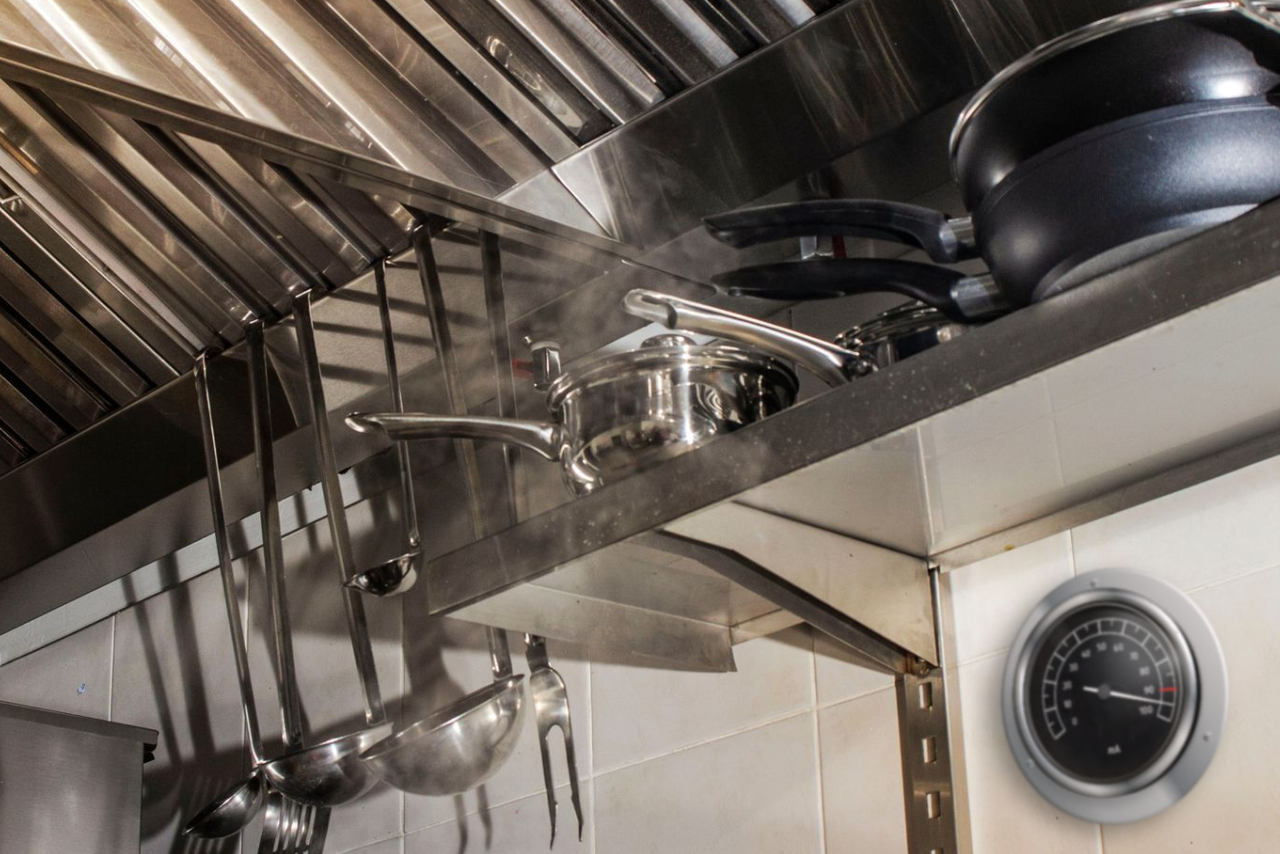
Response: {"value": 95, "unit": "mA"}
